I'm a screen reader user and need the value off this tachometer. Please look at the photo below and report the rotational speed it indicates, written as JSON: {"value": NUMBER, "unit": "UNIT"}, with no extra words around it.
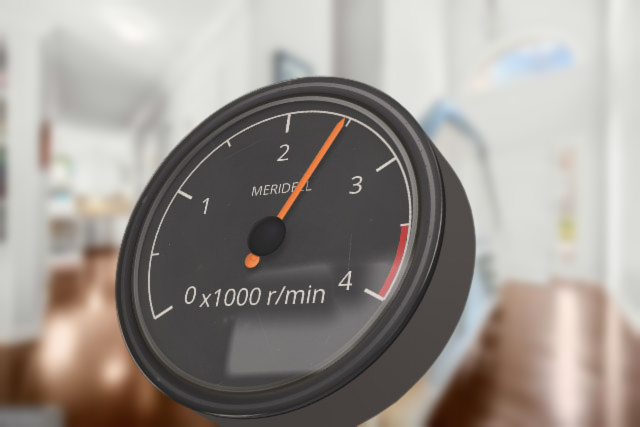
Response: {"value": 2500, "unit": "rpm"}
